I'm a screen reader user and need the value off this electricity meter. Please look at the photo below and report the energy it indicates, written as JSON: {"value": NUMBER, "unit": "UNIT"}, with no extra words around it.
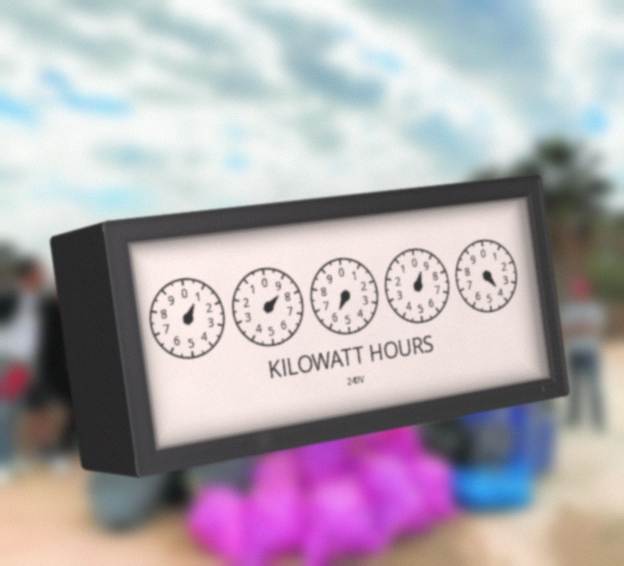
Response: {"value": 8594, "unit": "kWh"}
